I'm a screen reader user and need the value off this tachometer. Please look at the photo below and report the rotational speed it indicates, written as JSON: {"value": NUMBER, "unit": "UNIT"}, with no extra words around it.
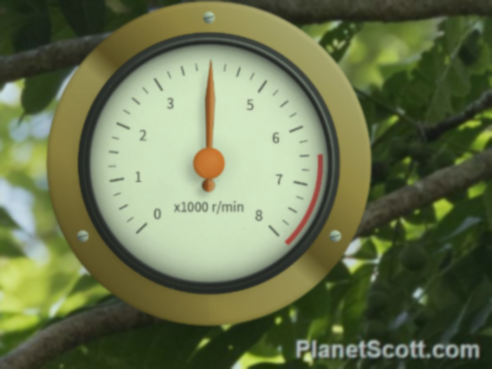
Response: {"value": 4000, "unit": "rpm"}
